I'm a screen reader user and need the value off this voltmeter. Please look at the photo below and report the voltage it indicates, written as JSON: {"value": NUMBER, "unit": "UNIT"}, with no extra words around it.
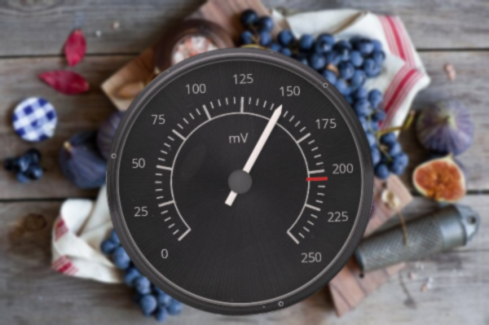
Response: {"value": 150, "unit": "mV"}
